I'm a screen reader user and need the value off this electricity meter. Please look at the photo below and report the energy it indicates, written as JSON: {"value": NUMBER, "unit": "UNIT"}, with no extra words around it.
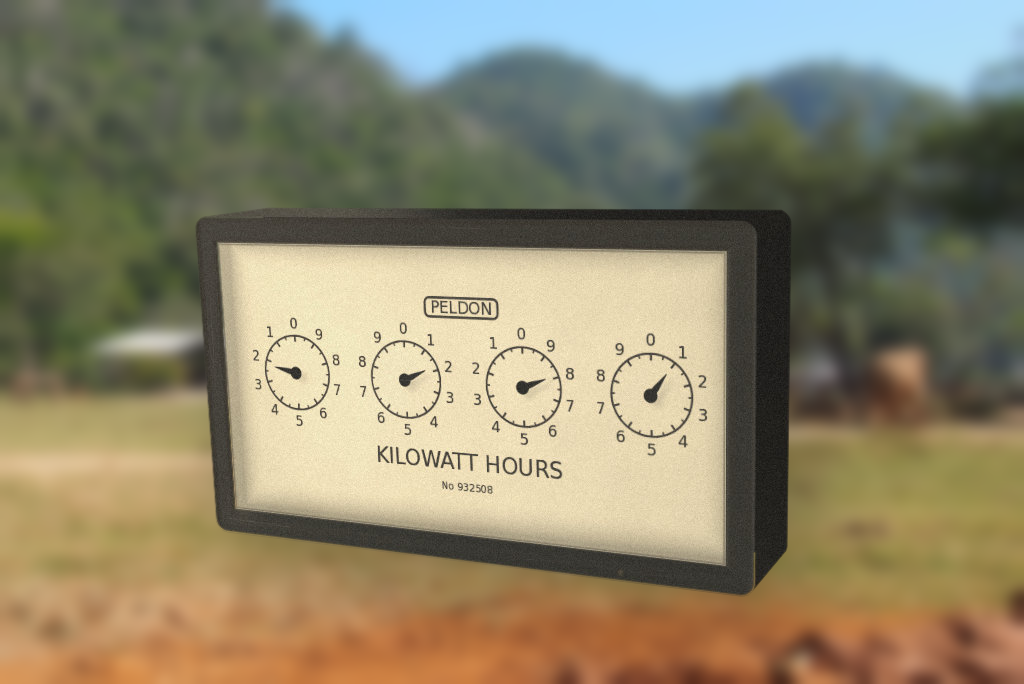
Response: {"value": 2181, "unit": "kWh"}
